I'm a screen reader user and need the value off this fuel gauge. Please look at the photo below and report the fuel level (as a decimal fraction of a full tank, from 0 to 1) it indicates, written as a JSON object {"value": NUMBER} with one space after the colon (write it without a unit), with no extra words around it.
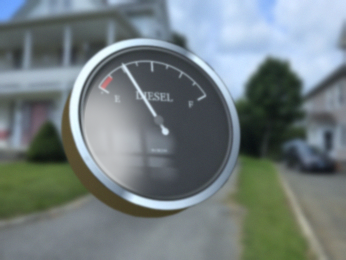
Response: {"value": 0.25}
